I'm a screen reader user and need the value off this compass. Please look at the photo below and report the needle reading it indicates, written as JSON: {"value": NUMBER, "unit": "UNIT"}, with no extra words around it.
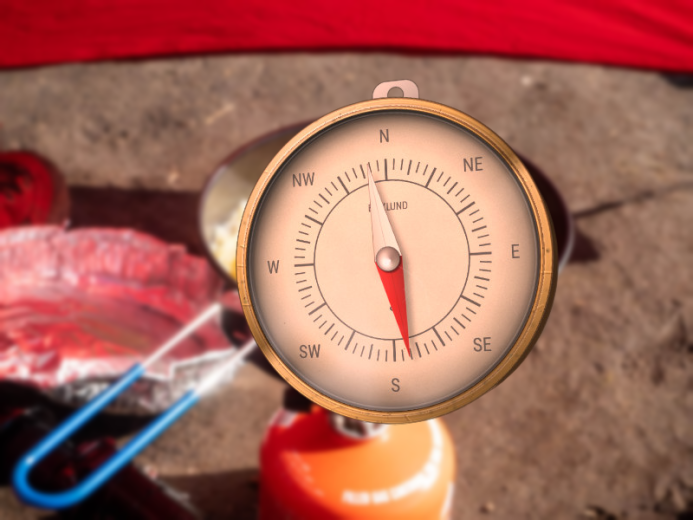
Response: {"value": 170, "unit": "°"}
